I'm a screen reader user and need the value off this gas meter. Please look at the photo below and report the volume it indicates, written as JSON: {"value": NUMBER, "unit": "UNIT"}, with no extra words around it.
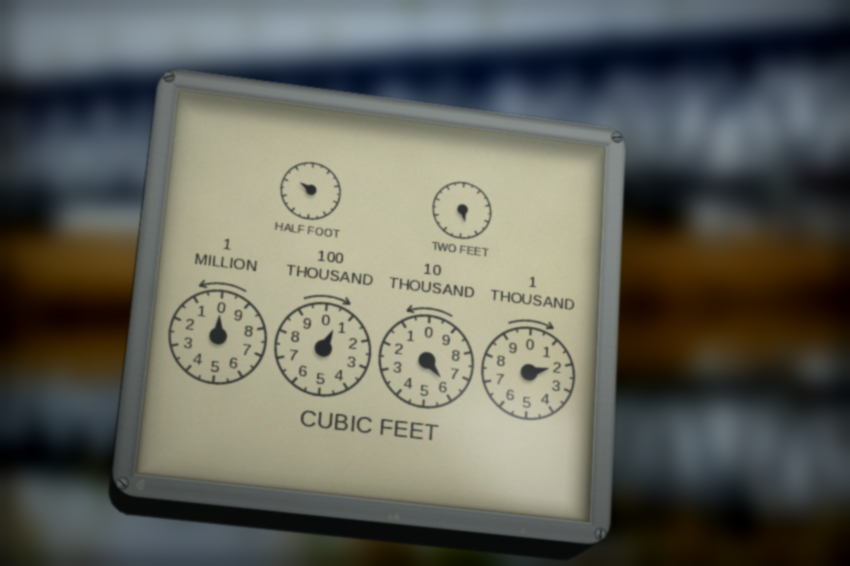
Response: {"value": 6200, "unit": "ft³"}
